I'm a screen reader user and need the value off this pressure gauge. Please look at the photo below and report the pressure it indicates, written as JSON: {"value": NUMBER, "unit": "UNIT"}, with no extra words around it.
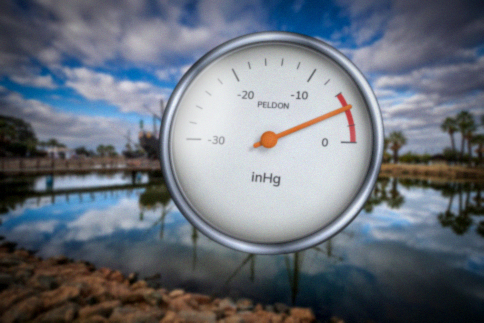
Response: {"value": -4, "unit": "inHg"}
